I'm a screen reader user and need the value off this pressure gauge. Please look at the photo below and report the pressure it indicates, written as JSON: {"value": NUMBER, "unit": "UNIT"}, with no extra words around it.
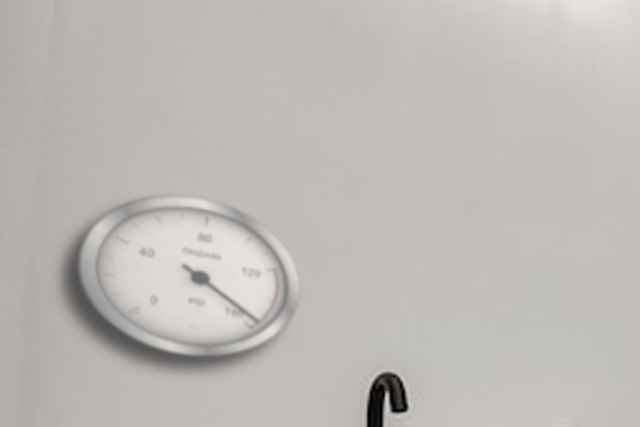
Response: {"value": 155, "unit": "psi"}
